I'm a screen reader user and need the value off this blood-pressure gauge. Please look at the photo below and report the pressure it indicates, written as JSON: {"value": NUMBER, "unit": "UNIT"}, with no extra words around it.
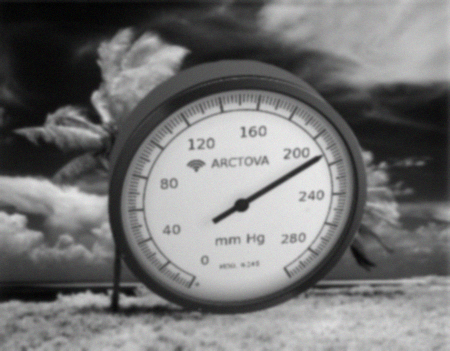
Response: {"value": 210, "unit": "mmHg"}
